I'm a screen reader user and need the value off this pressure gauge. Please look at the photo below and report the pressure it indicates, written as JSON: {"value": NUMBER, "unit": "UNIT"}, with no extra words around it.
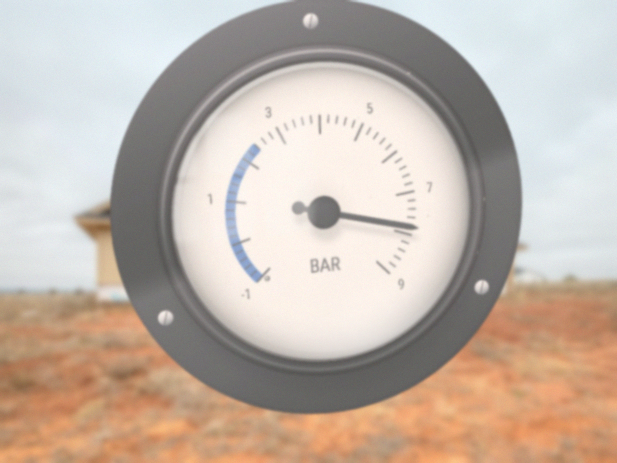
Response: {"value": 7.8, "unit": "bar"}
